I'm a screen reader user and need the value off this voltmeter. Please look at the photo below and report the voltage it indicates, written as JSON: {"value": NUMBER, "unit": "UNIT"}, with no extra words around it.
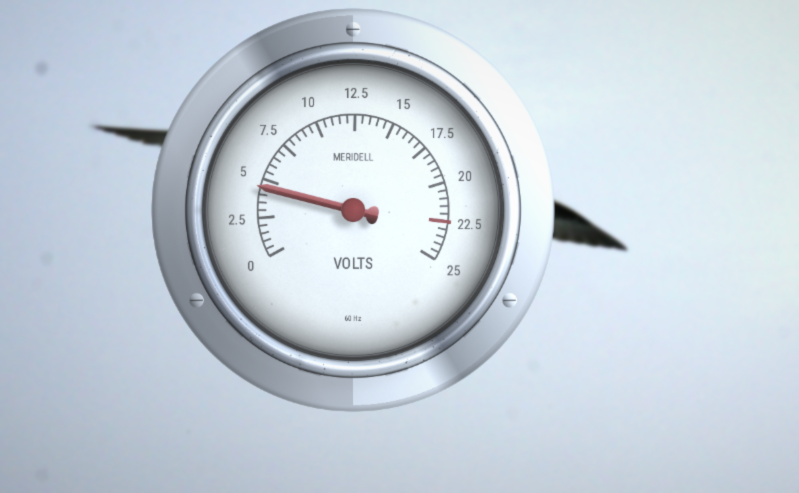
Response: {"value": 4.5, "unit": "V"}
